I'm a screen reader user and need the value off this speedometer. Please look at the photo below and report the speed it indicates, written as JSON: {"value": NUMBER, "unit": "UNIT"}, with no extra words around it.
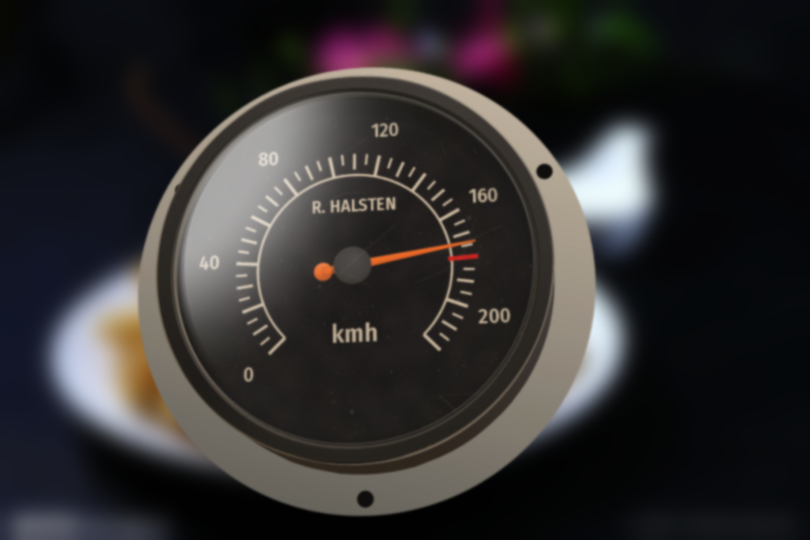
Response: {"value": 175, "unit": "km/h"}
